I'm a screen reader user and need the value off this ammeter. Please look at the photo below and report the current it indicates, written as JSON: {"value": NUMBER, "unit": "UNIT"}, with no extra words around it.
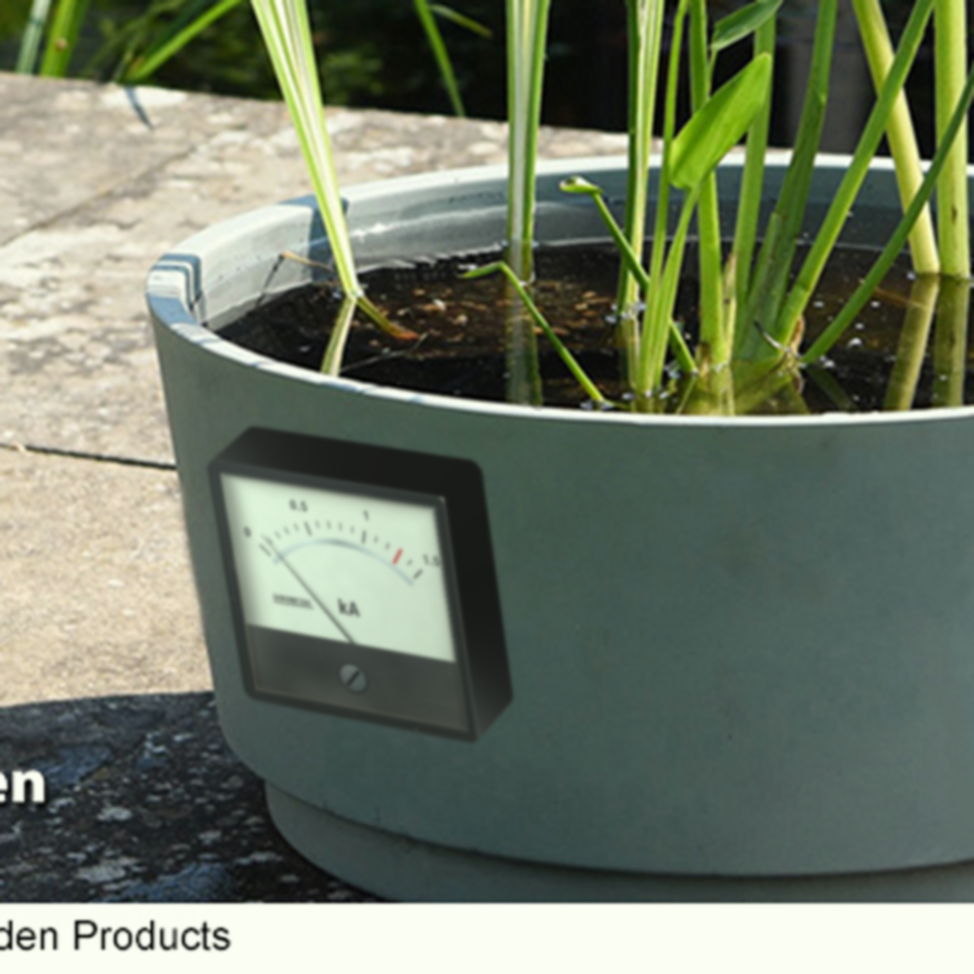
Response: {"value": 0.1, "unit": "kA"}
